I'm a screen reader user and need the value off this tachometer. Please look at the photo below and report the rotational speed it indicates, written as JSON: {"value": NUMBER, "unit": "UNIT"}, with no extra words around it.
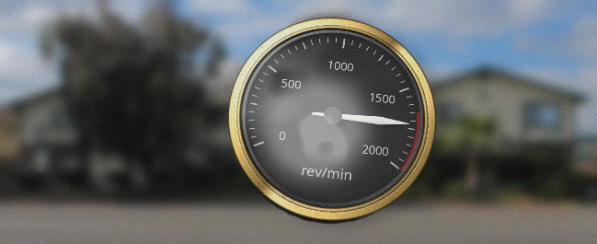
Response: {"value": 1725, "unit": "rpm"}
